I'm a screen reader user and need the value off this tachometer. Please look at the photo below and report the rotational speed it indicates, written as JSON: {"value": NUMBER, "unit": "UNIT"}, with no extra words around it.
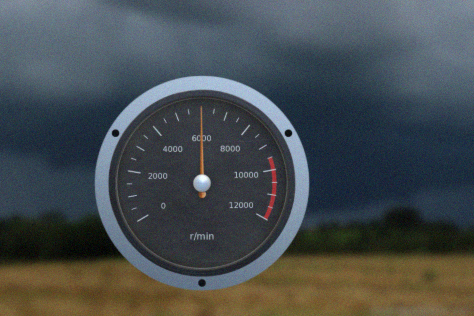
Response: {"value": 6000, "unit": "rpm"}
